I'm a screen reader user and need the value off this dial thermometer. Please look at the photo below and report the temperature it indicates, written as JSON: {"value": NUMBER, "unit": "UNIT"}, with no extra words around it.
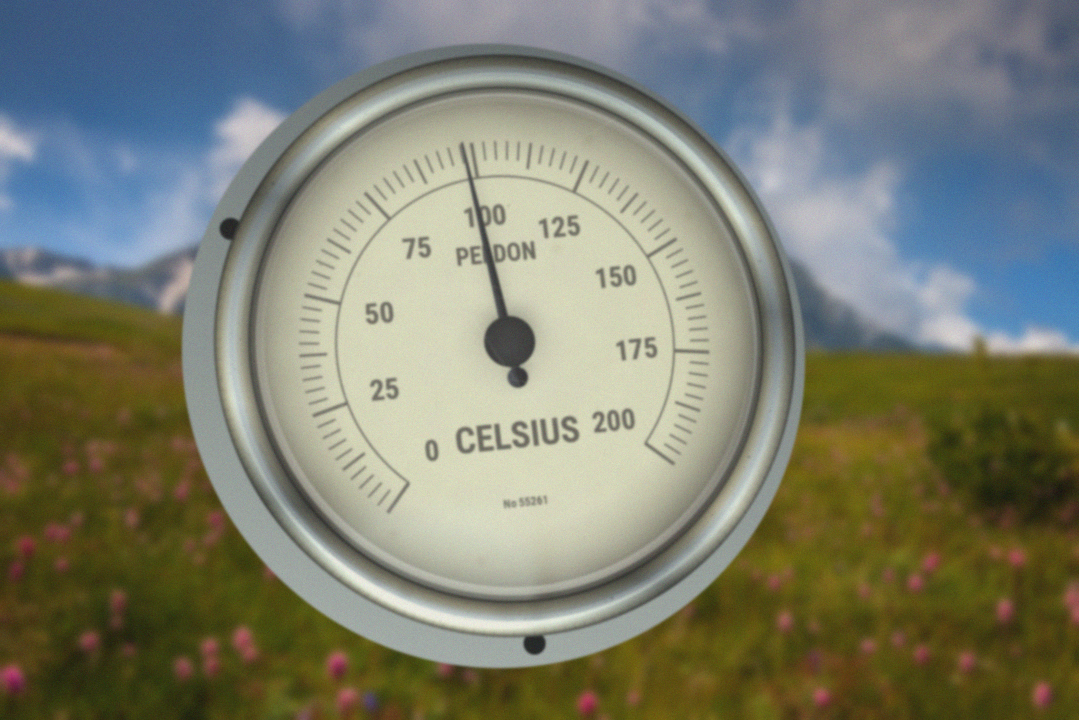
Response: {"value": 97.5, "unit": "°C"}
